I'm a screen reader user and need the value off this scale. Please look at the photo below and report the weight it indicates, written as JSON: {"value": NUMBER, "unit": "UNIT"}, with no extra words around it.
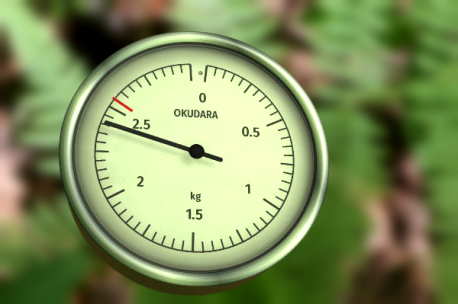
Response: {"value": 2.4, "unit": "kg"}
